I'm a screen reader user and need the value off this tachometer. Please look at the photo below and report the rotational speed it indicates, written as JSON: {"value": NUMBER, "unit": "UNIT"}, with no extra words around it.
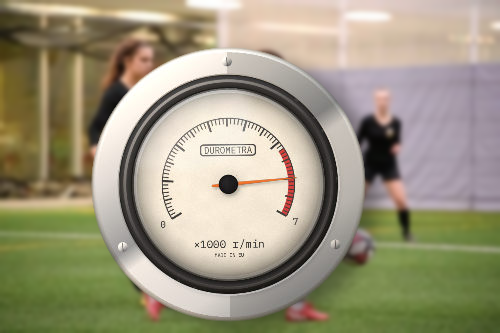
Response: {"value": 6000, "unit": "rpm"}
